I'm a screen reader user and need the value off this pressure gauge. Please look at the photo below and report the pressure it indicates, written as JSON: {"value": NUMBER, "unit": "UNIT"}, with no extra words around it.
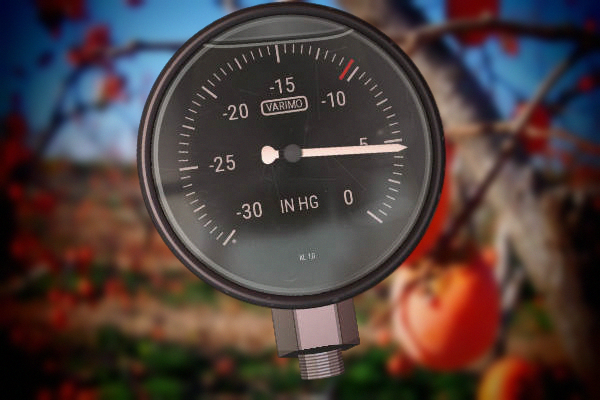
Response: {"value": -4.5, "unit": "inHg"}
